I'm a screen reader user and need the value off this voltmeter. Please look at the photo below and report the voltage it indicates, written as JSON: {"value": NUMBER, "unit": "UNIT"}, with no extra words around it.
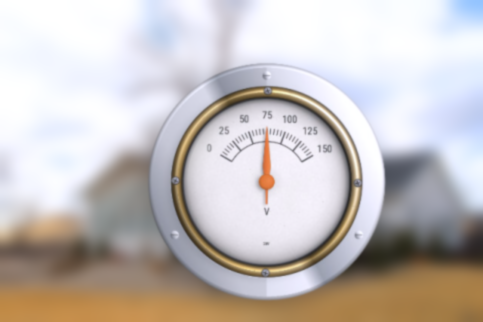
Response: {"value": 75, "unit": "V"}
